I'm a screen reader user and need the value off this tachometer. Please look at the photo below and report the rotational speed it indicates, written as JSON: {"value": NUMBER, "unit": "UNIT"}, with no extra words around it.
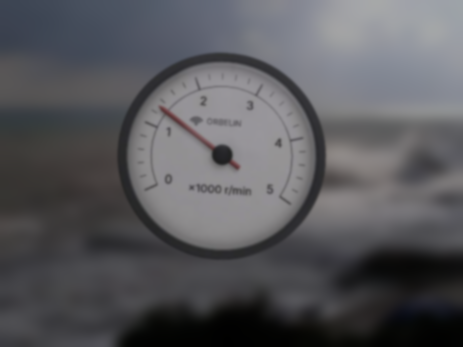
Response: {"value": 1300, "unit": "rpm"}
